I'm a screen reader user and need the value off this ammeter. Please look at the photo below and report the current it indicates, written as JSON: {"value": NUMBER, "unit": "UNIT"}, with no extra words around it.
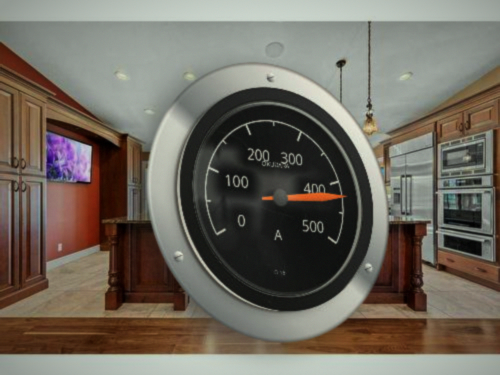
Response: {"value": 425, "unit": "A"}
